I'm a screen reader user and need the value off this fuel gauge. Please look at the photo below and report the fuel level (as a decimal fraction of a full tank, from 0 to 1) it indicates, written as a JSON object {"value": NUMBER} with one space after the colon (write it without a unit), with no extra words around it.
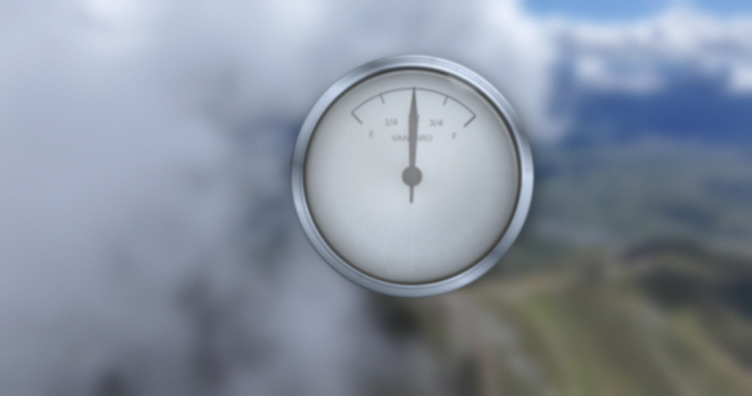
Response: {"value": 0.5}
